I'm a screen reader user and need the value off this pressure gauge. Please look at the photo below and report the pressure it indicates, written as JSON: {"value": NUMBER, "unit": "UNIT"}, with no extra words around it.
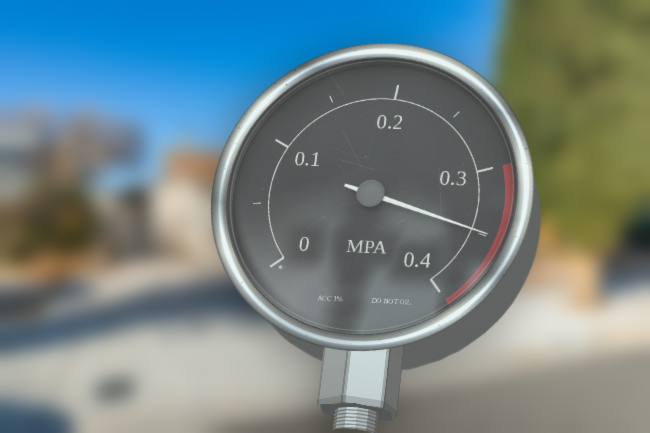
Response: {"value": 0.35, "unit": "MPa"}
